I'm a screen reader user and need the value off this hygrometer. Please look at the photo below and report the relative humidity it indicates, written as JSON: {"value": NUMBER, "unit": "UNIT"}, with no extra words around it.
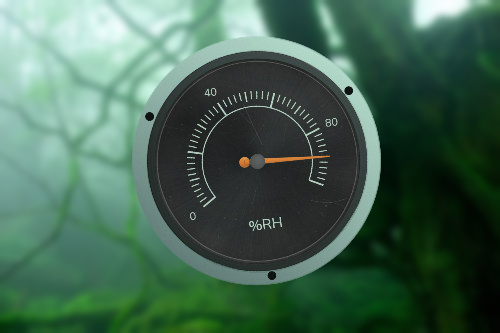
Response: {"value": 90, "unit": "%"}
